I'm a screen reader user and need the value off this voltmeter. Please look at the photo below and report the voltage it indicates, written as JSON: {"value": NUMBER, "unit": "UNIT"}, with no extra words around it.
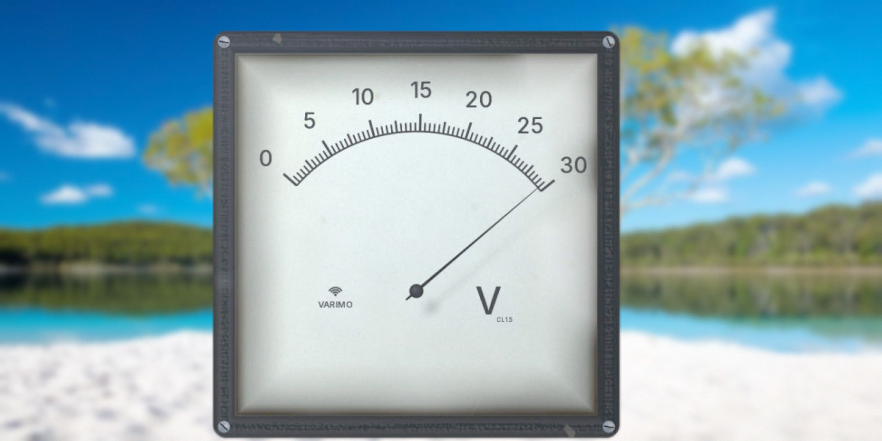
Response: {"value": 29.5, "unit": "V"}
